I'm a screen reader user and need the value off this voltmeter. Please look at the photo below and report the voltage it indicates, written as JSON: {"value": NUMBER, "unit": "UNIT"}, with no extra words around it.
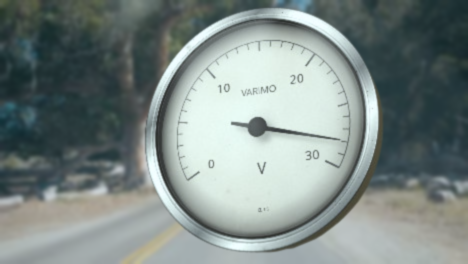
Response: {"value": 28, "unit": "V"}
